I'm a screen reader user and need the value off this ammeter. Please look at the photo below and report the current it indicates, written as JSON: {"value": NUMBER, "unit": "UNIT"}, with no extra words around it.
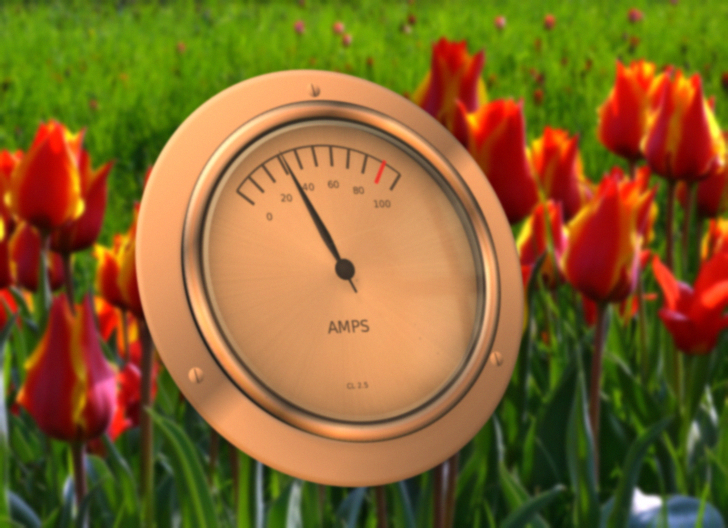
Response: {"value": 30, "unit": "A"}
